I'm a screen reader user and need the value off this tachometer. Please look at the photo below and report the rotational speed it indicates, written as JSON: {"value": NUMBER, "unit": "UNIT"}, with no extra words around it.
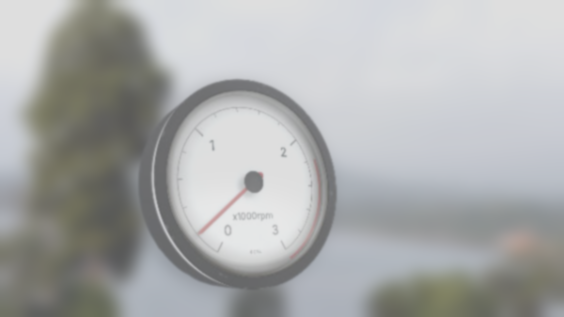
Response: {"value": 200, "unit": "rpm"}
